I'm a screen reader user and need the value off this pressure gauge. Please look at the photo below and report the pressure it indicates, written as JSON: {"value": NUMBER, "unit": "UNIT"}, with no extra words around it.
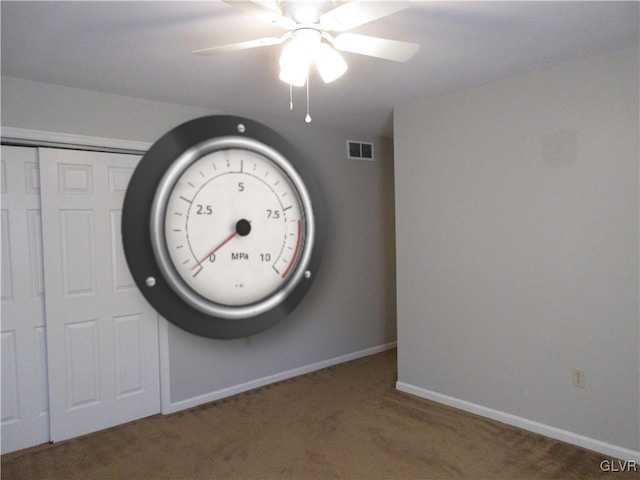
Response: {"value": 0.25, "unit": "MPa"}
